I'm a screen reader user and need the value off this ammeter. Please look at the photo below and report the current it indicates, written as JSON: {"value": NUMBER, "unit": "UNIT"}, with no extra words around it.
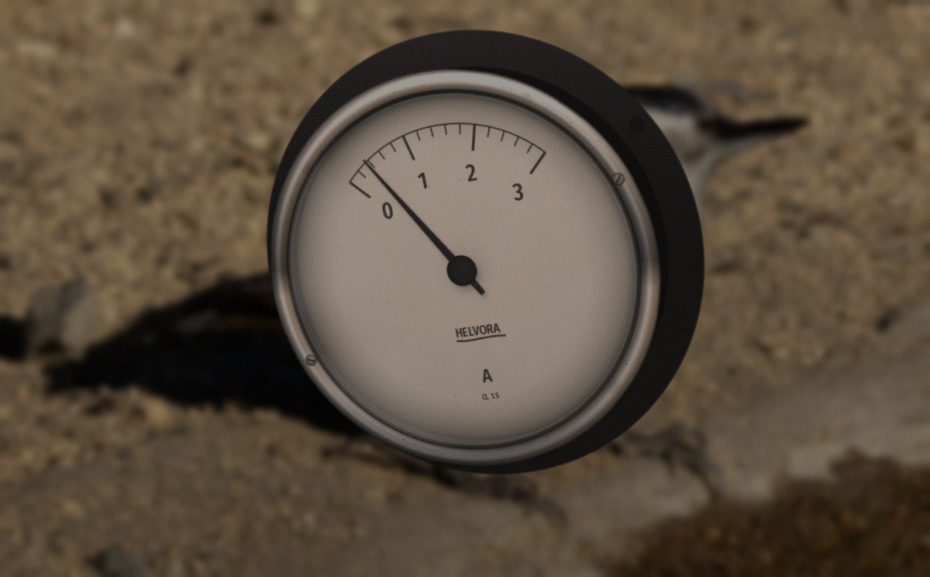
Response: {"value": 0.4, "unit": "A"}
